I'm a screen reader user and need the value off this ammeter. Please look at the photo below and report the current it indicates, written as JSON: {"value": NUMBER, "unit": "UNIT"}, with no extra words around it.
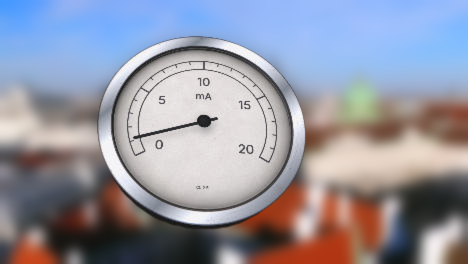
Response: {"value": 1, "unit": "mA"}
